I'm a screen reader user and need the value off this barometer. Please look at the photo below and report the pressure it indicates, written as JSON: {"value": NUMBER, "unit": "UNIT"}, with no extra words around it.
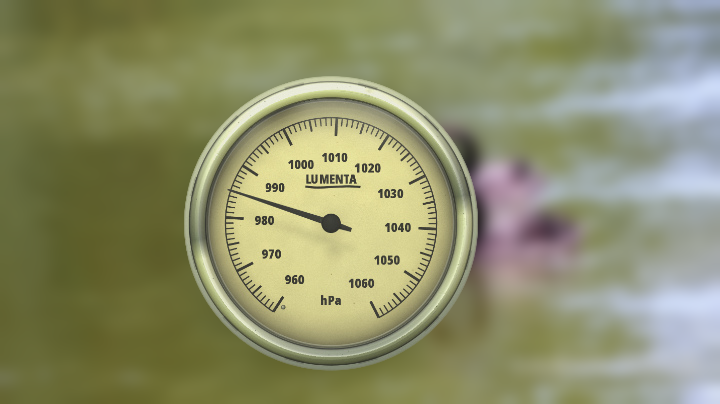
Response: {"value": 985, "unit": "hPa"}
